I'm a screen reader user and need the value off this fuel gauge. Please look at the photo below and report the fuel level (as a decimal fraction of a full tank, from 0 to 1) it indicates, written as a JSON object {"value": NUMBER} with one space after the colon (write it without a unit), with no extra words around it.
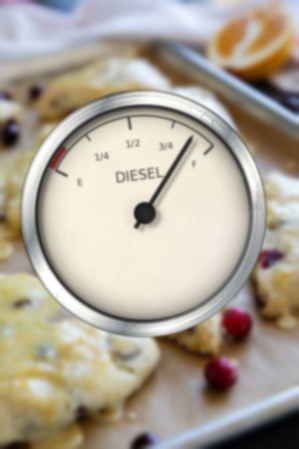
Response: {"value": 0.875}
